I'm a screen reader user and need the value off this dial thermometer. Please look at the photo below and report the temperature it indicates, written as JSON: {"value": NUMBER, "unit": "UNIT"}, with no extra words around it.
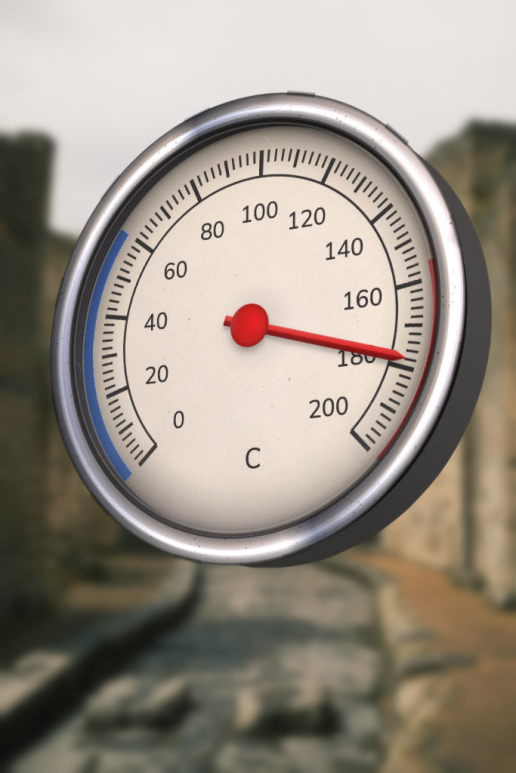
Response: {"value": 178, "unit": "°C"}
